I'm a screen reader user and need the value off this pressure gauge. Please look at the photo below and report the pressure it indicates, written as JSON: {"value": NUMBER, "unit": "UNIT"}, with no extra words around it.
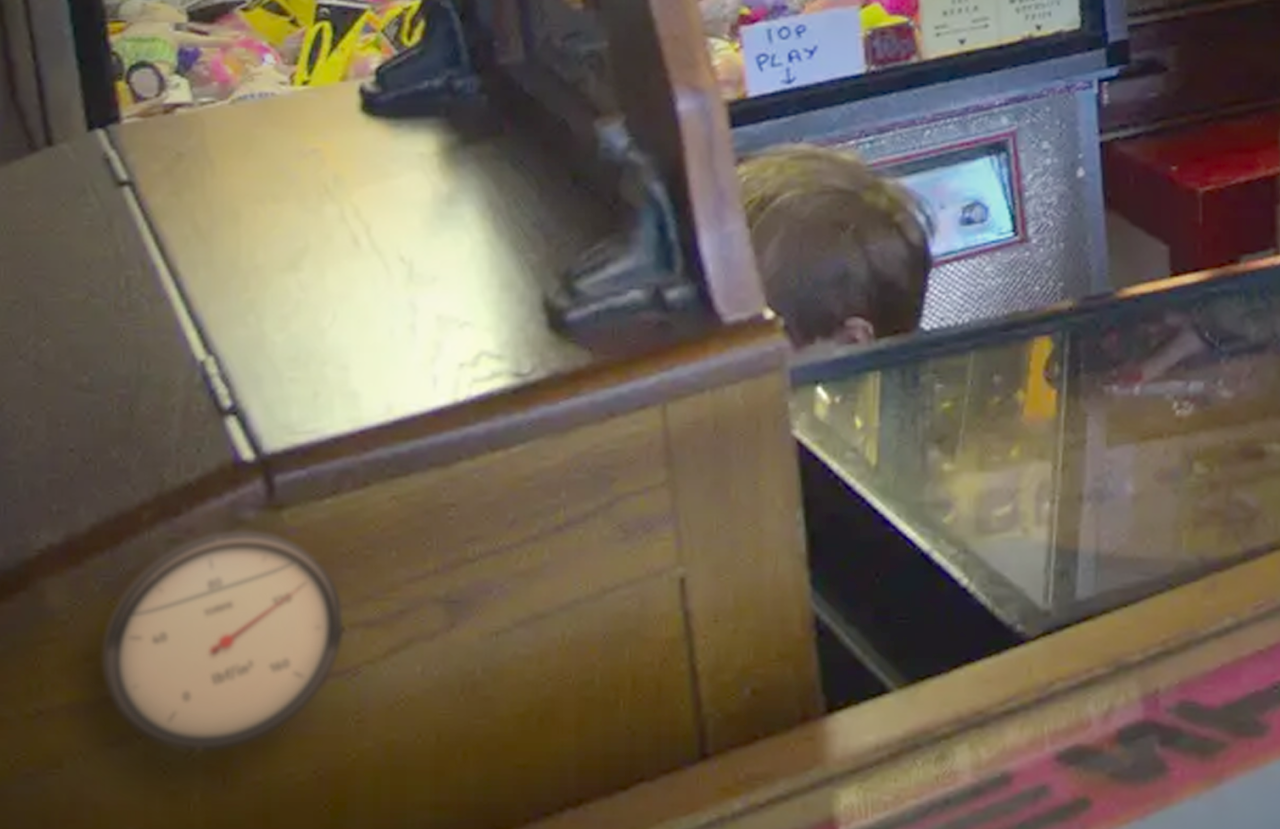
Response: {"value": 120, "unit": "psi"}
